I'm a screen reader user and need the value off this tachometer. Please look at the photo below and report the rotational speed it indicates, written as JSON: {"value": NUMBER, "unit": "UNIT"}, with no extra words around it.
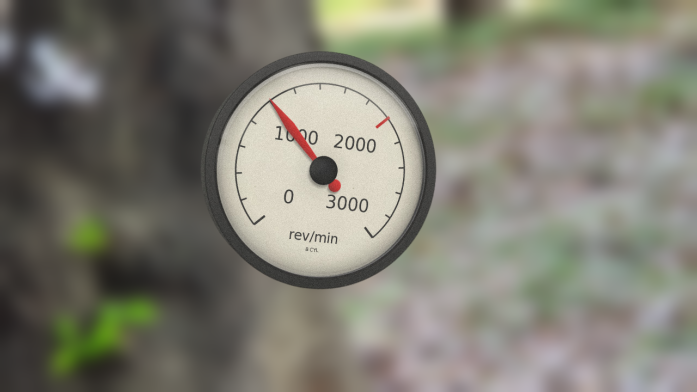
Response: {"value": 1000, "unit": "rpm"}
